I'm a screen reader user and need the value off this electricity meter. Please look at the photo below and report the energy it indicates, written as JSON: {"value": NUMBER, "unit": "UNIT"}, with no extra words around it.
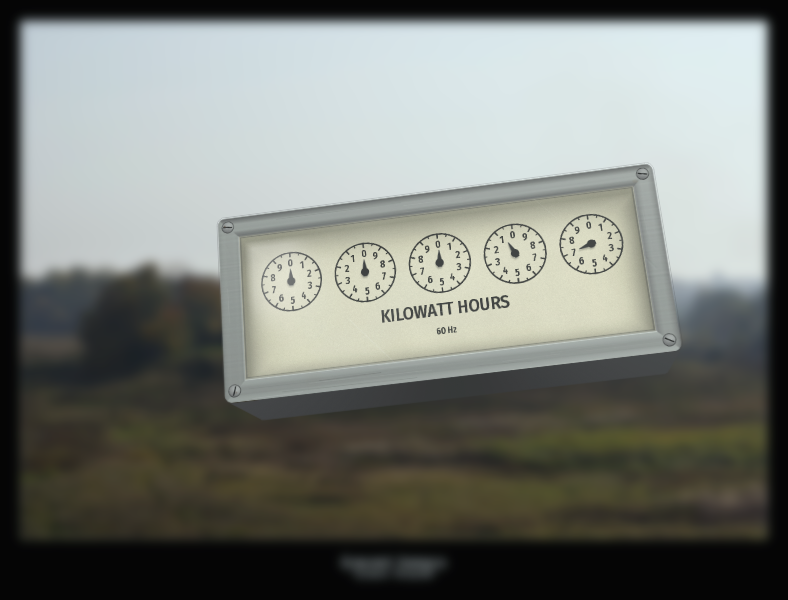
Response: {"value": 7, "unit": "kWh"}
